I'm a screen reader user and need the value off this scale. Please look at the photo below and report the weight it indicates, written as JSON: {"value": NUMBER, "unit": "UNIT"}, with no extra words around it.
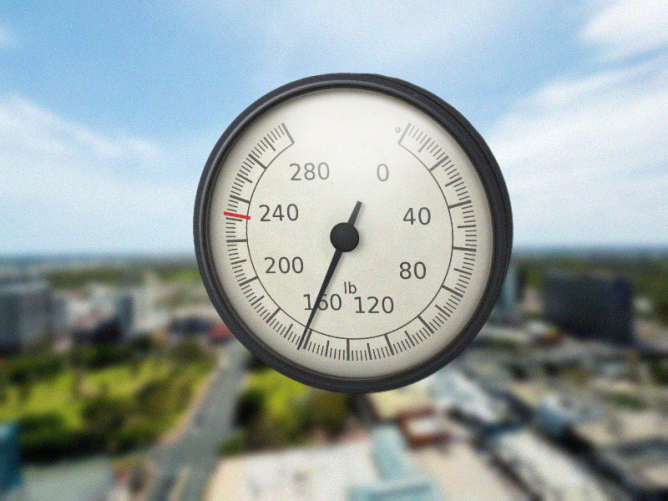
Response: {"value": 162, "unit": "lb"}
